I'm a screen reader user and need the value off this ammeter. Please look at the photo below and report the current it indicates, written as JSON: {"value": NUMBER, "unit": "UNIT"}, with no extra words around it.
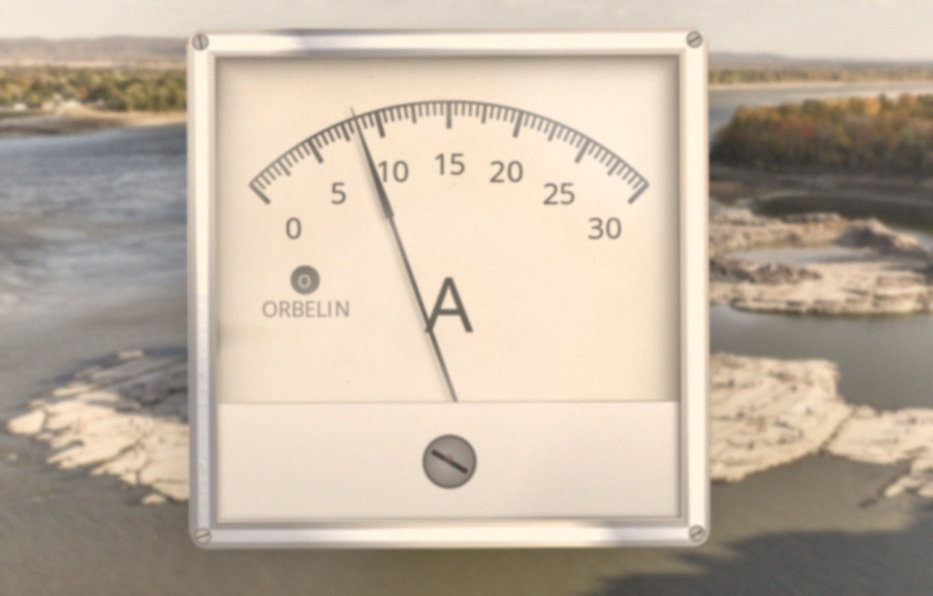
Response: {"value": 8.5, "unit": "A"}
